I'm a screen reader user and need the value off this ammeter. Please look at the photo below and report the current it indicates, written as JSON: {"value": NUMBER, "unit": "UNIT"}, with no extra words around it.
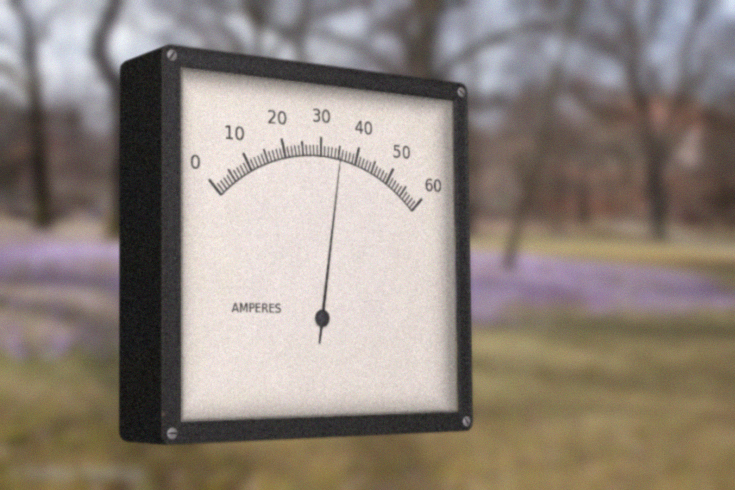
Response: {"value": 35, "unit": "A"}
